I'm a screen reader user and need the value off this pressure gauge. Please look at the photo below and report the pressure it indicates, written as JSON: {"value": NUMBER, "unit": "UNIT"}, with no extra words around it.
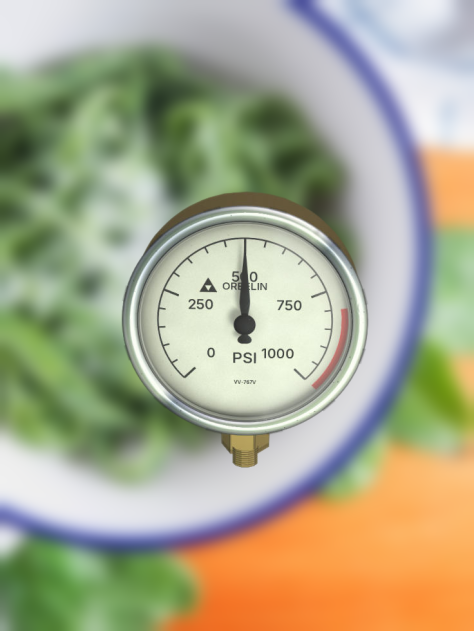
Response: {"value": 500, "unit": "psi"}
